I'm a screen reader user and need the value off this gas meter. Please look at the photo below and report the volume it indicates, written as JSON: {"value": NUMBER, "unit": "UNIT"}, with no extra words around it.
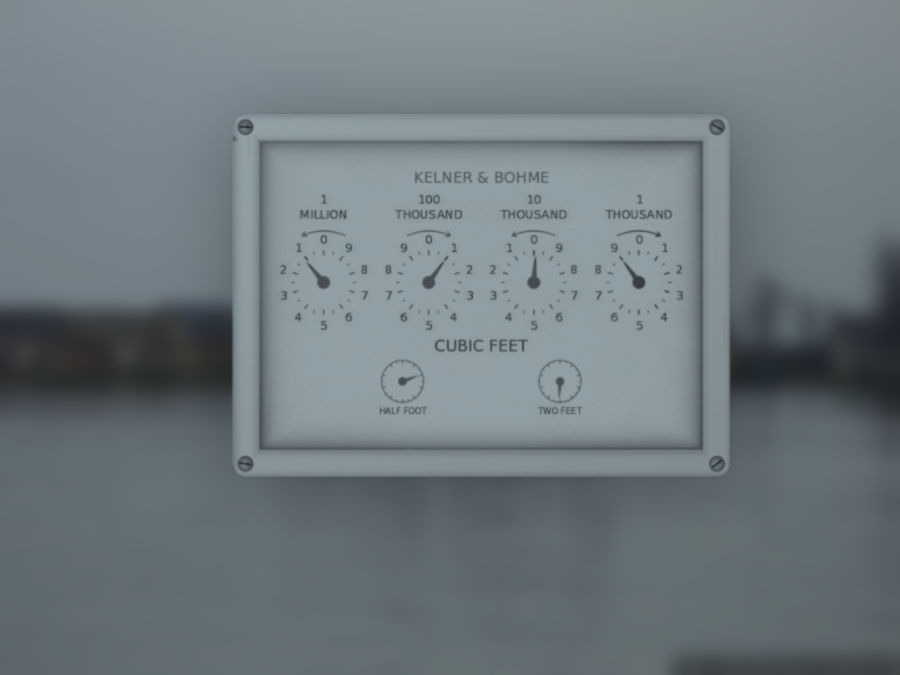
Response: {"value": 109900, "unit": "ft³"}
